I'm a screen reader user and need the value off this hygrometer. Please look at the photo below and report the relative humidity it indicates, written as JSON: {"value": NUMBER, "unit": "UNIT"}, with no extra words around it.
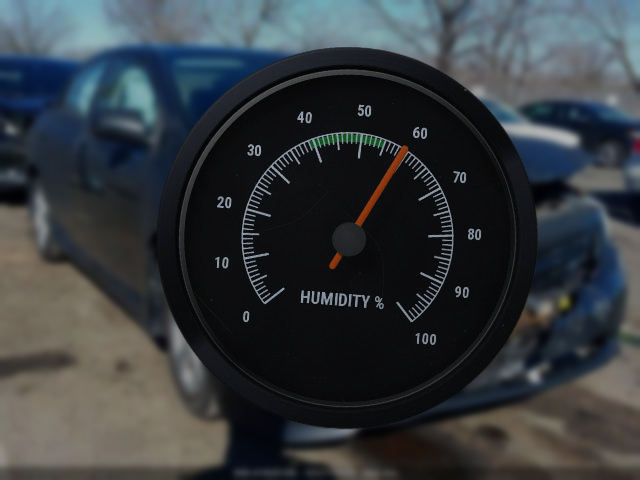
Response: {"value": 59, "unit": "%"}
